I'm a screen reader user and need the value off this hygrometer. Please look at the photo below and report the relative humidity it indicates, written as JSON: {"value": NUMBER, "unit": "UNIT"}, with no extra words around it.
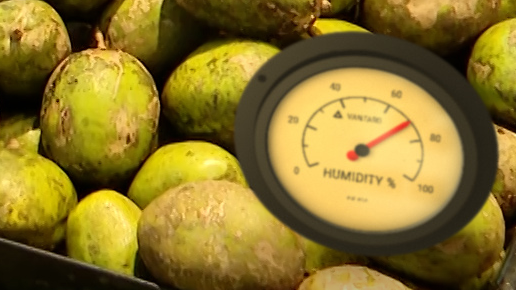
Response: {"value": 70, "unit": "%"}
